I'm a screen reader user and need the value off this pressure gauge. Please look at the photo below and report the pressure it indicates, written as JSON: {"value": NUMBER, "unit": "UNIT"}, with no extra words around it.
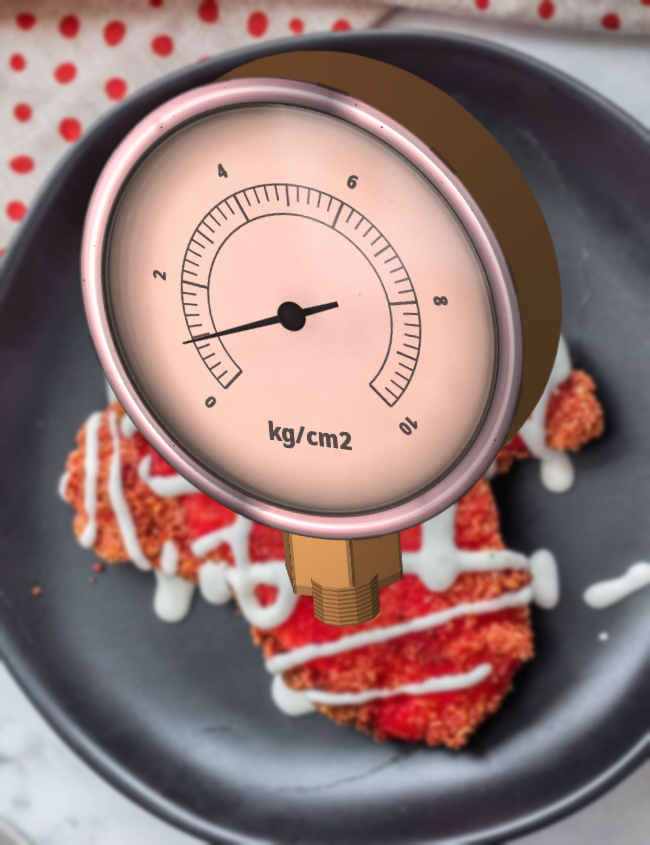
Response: {"value": 1, "unit": "kg/cm²"}
